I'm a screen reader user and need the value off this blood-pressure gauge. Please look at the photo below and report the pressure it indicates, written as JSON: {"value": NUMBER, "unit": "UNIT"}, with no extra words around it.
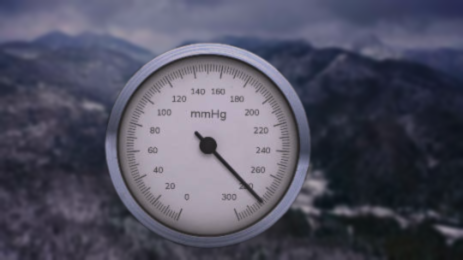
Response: {"value": 280, "unit": "mmHg"}
